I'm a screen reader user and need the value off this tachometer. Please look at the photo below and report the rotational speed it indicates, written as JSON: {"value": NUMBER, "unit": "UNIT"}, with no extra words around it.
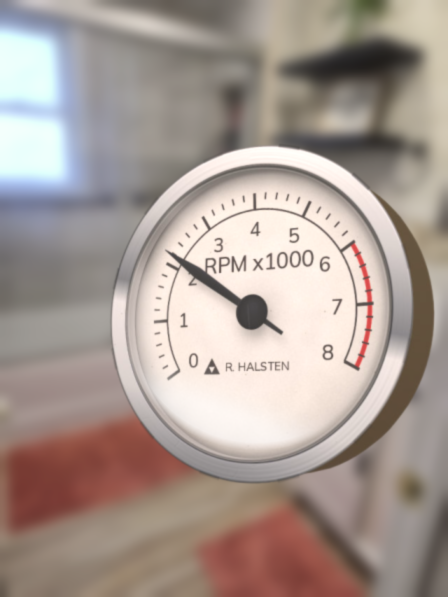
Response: {"value": 2200, "unit": "rpm"}
